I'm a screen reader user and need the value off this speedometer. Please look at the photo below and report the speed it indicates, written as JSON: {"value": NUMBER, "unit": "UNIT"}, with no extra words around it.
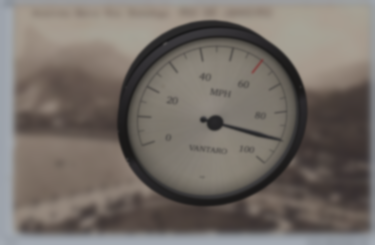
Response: {"value": 90, "unit": "mph"}
